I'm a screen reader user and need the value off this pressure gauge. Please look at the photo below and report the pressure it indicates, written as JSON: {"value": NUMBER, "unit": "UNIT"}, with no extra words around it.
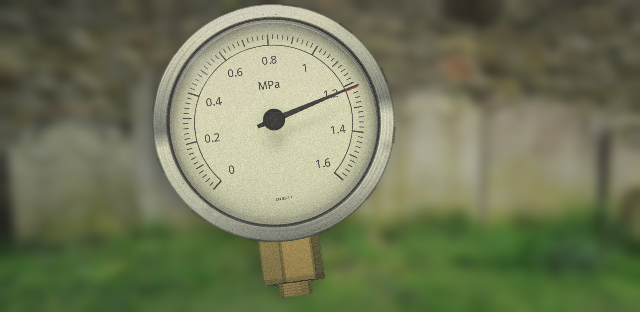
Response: {"value": 1.22, "unit": "MPa"}
